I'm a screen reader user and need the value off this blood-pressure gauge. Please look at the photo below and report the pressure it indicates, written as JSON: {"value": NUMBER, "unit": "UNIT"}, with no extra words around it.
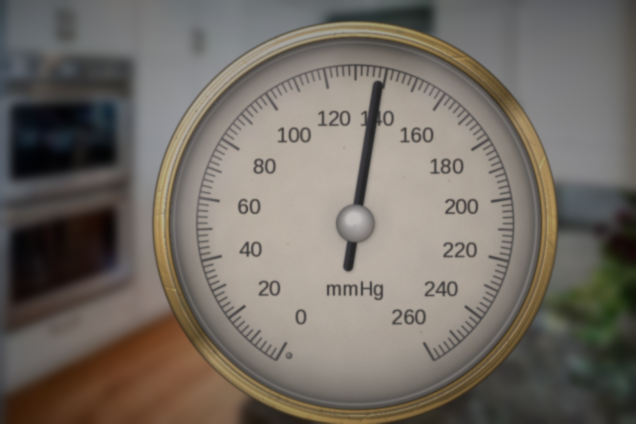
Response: {"value": 138, "unit": "mmHg"}
